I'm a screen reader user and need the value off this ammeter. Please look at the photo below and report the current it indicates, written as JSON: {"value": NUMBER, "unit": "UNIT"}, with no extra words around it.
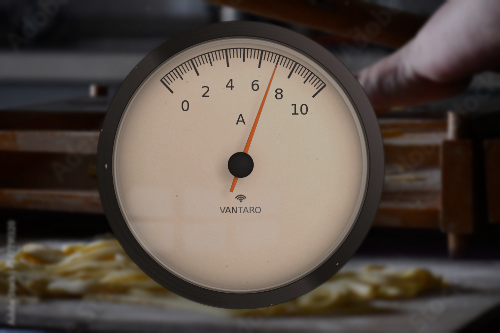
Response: {"value": 7, "unit": "A"}
